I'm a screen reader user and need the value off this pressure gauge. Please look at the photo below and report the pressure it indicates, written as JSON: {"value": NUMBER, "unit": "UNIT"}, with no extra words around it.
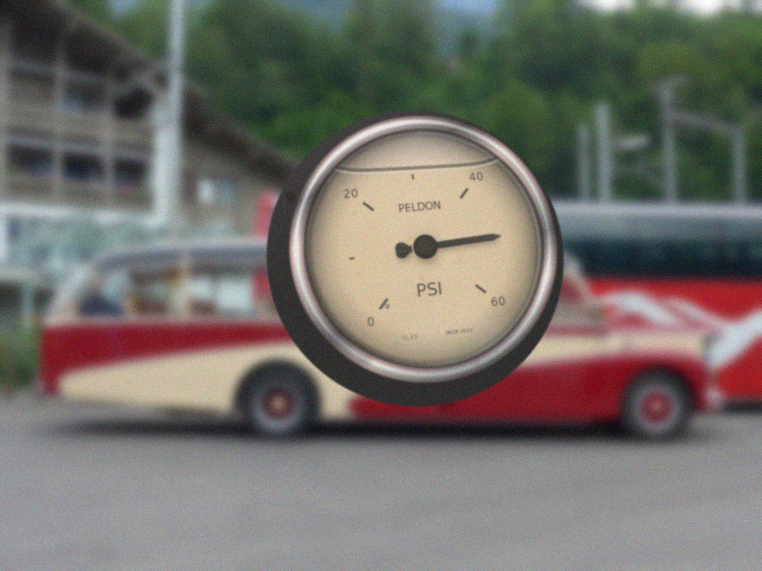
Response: {"value": 50, "unit": "psi"}
